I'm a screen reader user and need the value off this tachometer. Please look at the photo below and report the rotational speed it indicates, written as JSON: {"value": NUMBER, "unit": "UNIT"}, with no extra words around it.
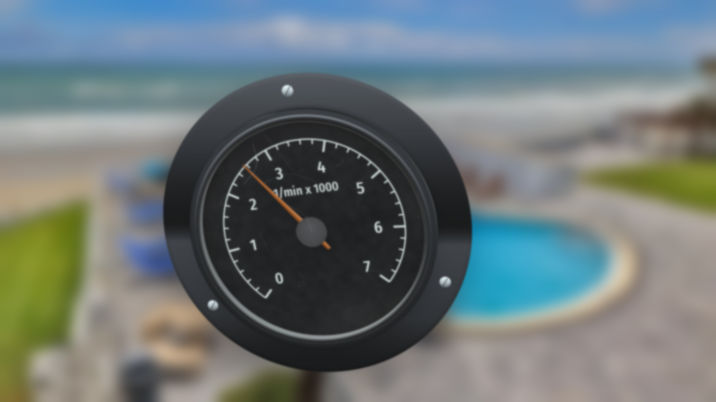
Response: {"value": 2600, "unit": "rpm"}
